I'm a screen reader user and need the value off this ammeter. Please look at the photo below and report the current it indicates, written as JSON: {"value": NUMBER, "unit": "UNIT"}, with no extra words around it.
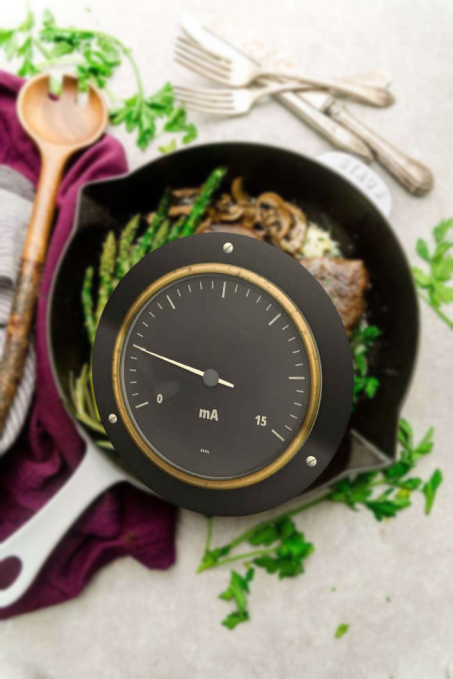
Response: {"value": 2.5, "unit": "mA"}
